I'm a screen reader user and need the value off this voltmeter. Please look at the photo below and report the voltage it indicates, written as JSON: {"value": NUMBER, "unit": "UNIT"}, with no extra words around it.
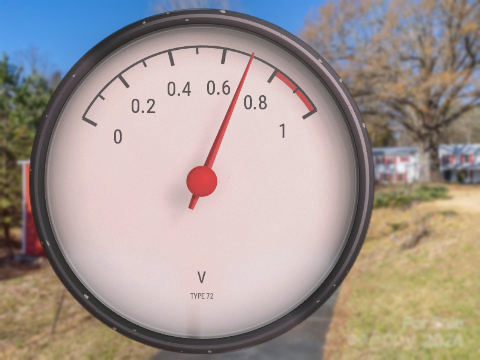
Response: {"value": 0.7, "unit": "V"}
